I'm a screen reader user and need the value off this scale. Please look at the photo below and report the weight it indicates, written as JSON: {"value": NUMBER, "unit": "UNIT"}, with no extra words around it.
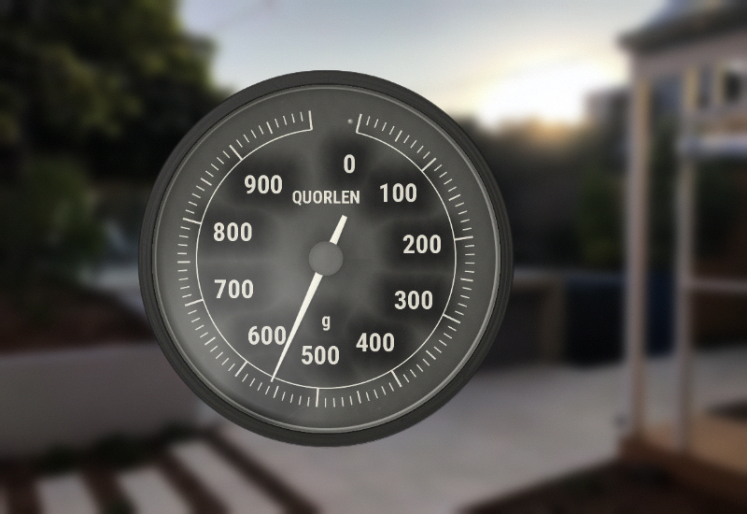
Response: {"value": 560, "unit": "g"}
